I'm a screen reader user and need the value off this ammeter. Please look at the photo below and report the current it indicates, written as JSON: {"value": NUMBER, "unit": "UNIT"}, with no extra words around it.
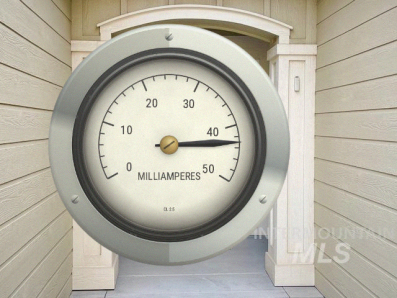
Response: {"value": 43, "unit": "mA"}
